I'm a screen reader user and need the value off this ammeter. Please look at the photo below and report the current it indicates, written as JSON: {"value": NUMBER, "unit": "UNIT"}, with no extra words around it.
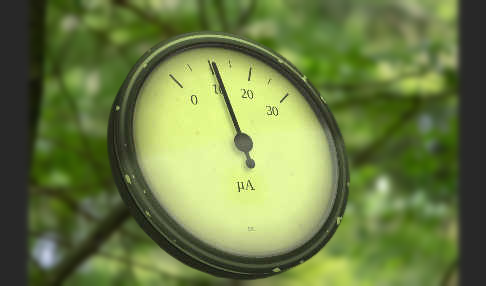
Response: {"value": 10, "unit": "µA"}
